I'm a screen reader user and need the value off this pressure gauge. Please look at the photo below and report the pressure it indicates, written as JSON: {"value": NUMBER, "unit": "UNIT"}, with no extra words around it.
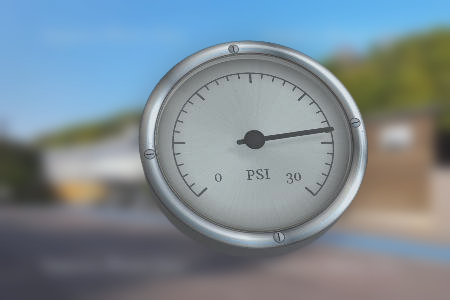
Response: {"value": 24, "unit": "psi"}
